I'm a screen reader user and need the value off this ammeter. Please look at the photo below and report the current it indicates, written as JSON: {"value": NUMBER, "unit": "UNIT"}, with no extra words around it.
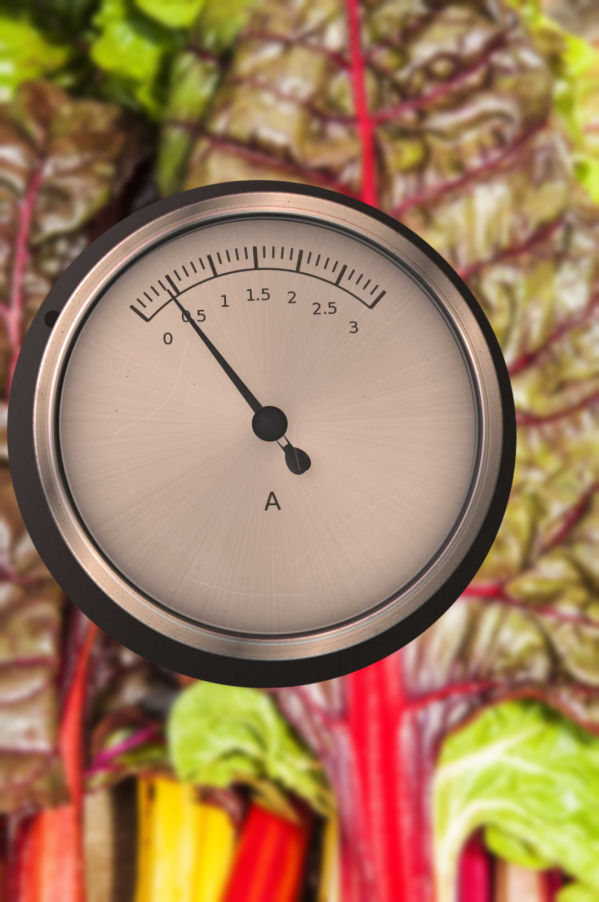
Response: {"value": 0.4, "unit": "A"}
